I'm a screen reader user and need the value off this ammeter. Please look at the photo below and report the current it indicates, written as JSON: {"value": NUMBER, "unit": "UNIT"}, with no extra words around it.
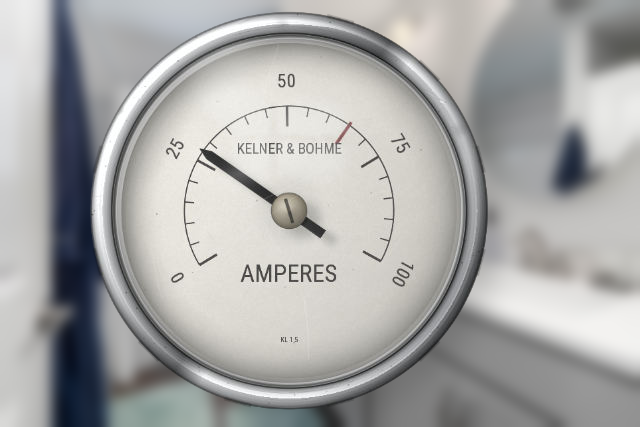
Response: {"value": 27.5, "unit": "A"}
